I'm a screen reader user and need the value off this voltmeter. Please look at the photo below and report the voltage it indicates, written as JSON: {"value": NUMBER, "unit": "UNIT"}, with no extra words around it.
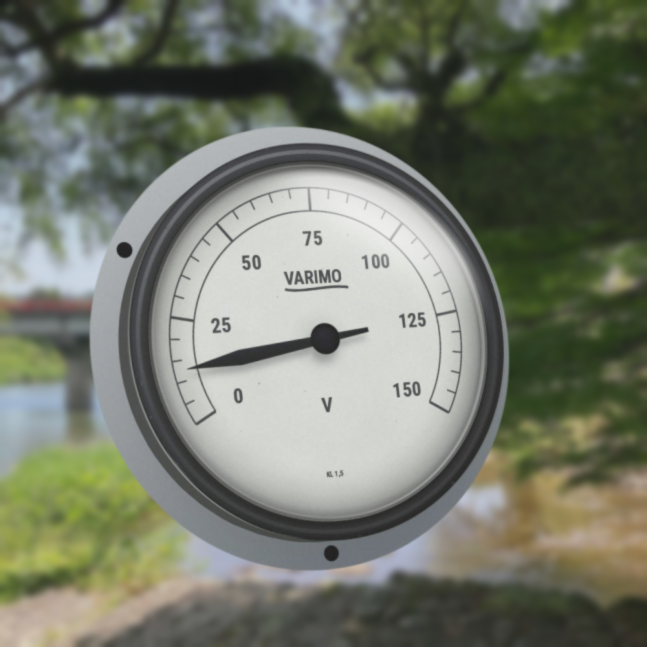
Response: {"value": 12.5, "unit": "V"}
